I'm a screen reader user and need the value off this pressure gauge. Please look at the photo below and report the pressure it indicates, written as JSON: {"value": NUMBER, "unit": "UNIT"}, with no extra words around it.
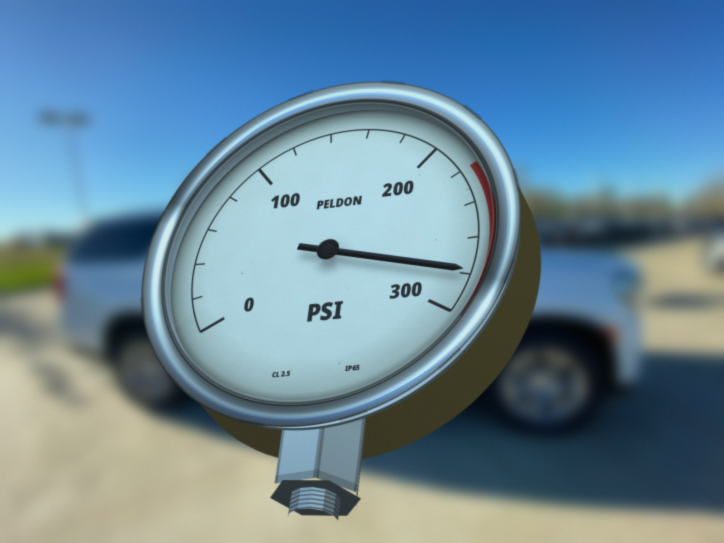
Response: {"value": 280, "unit": "psi"}
